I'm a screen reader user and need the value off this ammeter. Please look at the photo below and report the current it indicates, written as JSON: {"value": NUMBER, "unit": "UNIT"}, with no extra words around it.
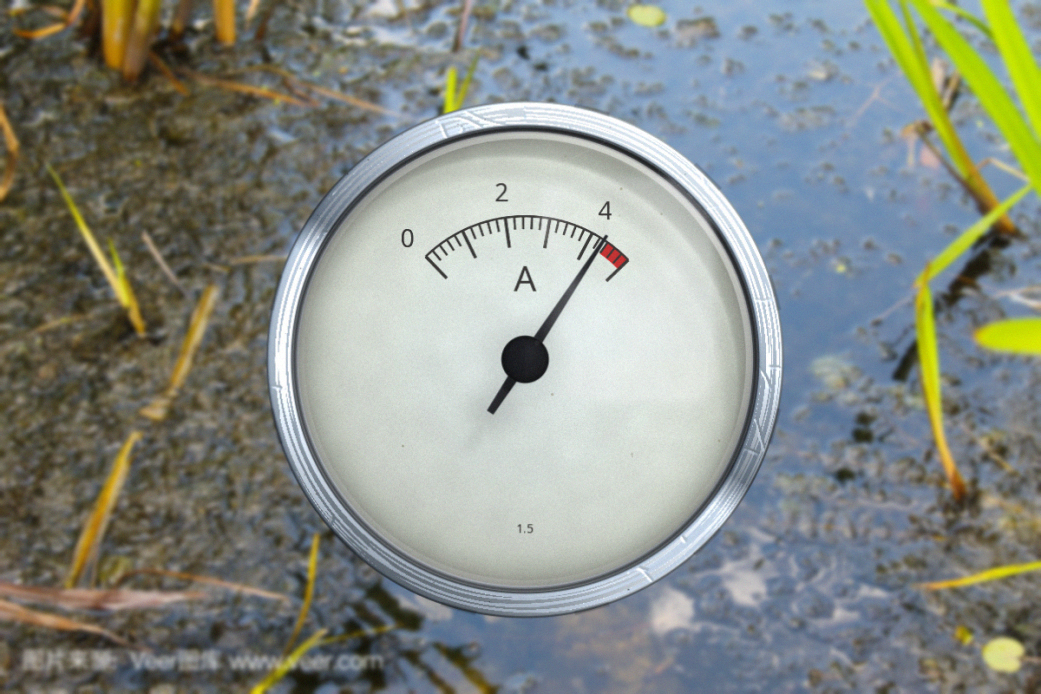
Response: {"value": 4.3, "unit": "A"}
